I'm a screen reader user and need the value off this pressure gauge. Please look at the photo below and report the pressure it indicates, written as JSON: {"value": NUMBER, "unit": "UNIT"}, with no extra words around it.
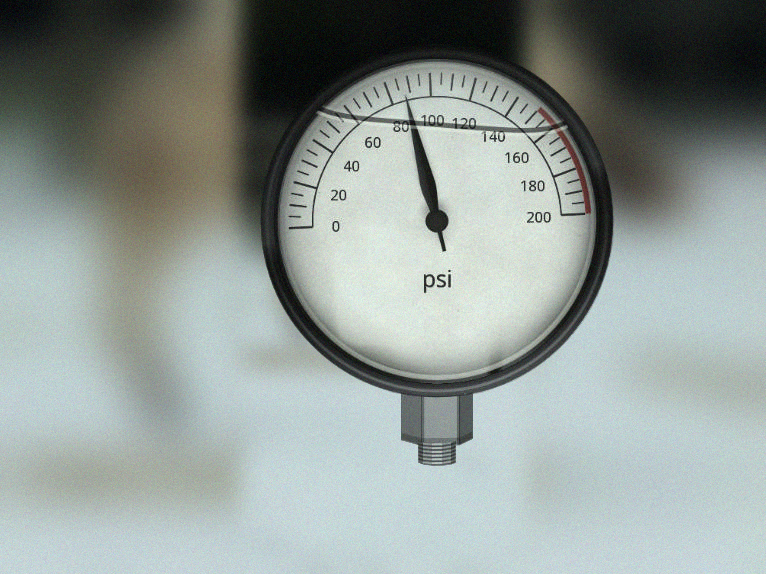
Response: {"value": 87.5, "unit": "psi"}
